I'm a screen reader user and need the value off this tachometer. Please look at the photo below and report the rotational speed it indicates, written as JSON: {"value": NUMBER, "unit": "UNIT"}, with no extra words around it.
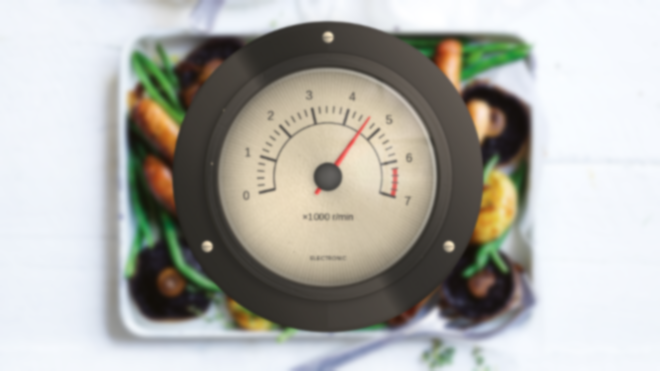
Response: {"value": 4600, "unit": "rpm"}
